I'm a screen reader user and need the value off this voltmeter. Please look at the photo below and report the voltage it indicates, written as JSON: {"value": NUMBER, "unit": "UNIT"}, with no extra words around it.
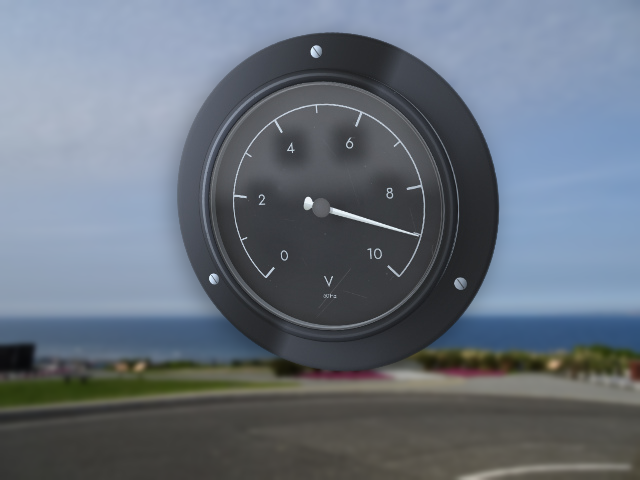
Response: {"value": 9, "unit": "V"}
